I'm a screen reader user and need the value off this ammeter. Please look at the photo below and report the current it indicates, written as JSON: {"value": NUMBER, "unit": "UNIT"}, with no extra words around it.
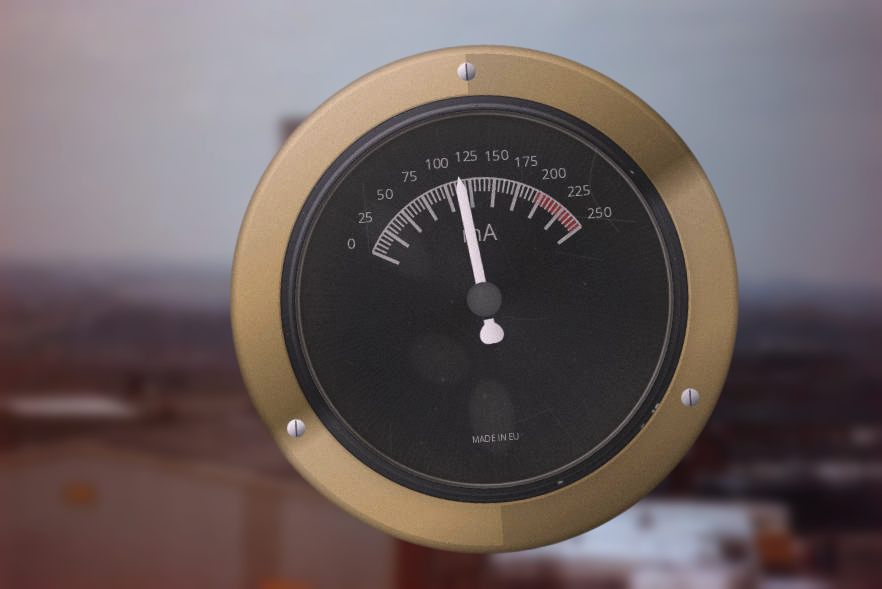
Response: {"value": 115, "unit": "mA"}
